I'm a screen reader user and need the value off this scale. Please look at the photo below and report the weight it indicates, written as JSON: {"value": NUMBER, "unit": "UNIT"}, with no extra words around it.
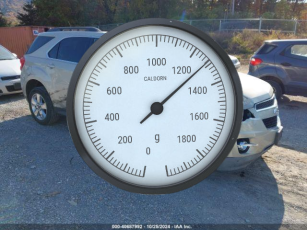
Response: {"value": 1280, "unit": "g"}
